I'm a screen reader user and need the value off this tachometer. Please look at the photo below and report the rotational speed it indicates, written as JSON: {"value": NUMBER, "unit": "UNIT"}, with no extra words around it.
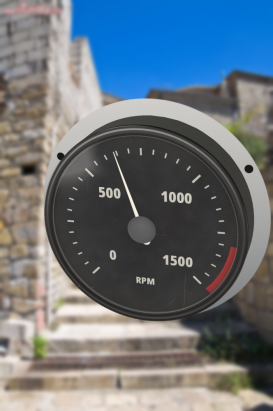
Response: {"value": 650, "unit": "rpm"}
